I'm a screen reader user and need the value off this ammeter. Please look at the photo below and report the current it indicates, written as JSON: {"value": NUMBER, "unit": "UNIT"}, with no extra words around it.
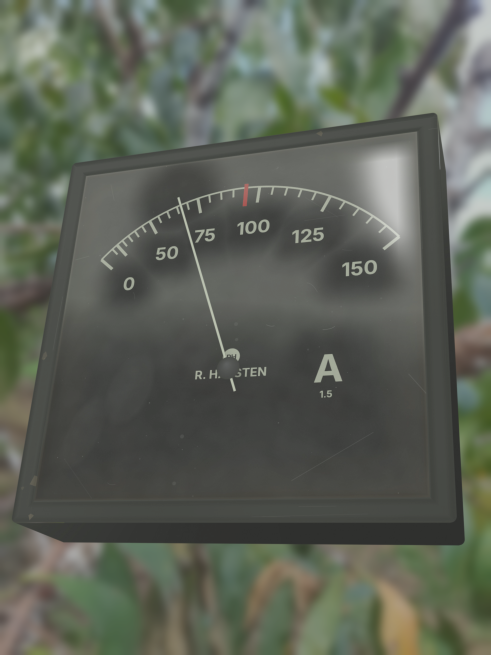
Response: {"value": 67.5, "unit": "A"}
